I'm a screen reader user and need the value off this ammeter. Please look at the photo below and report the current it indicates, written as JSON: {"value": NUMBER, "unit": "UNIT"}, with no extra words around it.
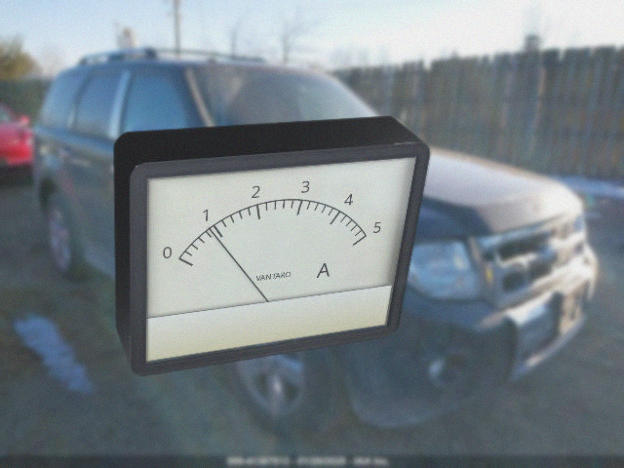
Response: {"value": 0.9, "unit": "A"}
